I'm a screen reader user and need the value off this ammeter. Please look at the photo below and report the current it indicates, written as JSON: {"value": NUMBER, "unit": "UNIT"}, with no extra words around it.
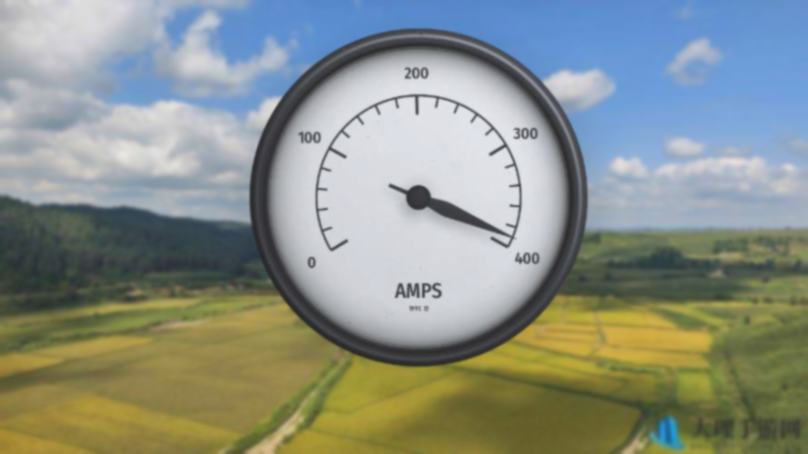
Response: {"value": 390, "unit": "A"}
